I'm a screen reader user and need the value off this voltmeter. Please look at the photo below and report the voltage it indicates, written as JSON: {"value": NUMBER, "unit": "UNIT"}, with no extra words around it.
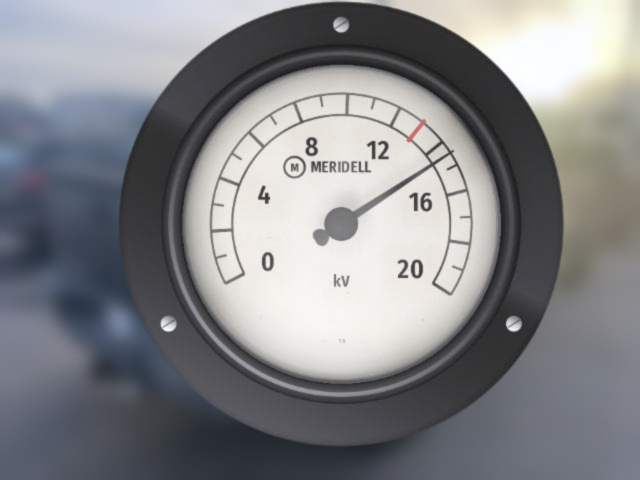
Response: {"value": 14.5, "unit": "kV"}
